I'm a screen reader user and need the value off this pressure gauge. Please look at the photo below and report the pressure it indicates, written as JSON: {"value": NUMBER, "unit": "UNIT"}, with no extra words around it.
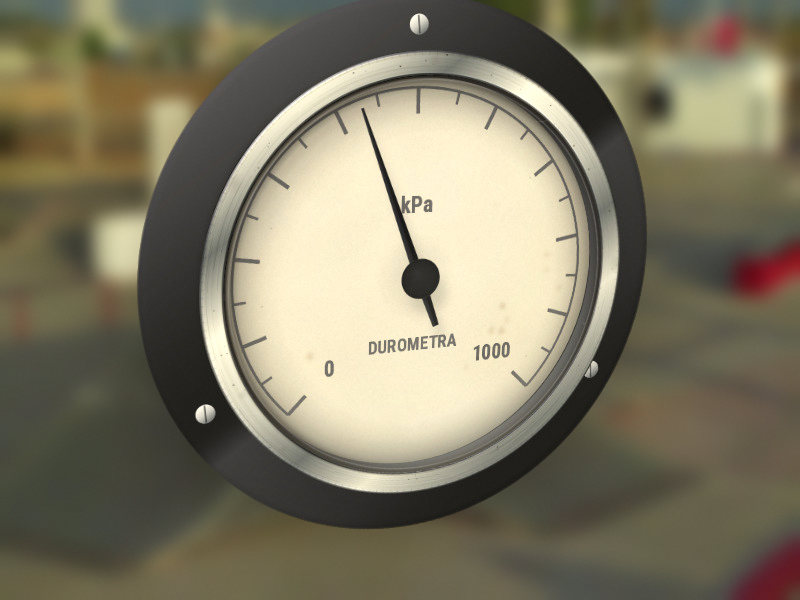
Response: {"value": 425, "unit": "kPa"}
